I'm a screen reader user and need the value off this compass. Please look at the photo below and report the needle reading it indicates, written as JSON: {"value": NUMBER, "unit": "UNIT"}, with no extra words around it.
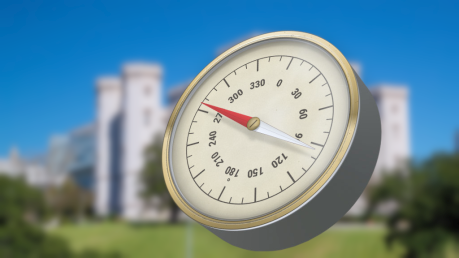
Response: {"value": 275, "unit": "°"}
